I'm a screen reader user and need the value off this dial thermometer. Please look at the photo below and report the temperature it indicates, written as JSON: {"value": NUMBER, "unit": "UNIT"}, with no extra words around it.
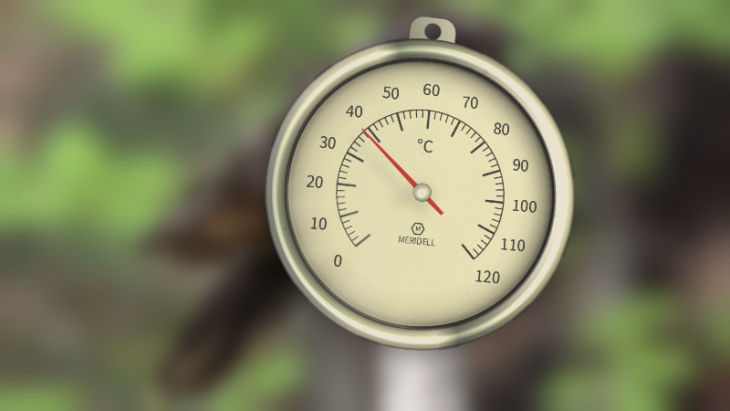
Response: {"value": 38, "unit": "°C"}
